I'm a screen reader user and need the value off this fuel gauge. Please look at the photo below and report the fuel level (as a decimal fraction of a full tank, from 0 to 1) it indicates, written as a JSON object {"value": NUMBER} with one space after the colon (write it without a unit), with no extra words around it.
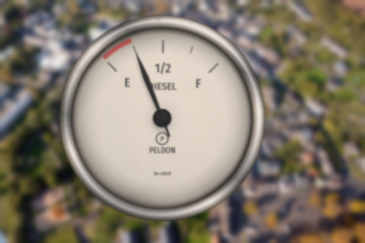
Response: {"value": 0.25}
